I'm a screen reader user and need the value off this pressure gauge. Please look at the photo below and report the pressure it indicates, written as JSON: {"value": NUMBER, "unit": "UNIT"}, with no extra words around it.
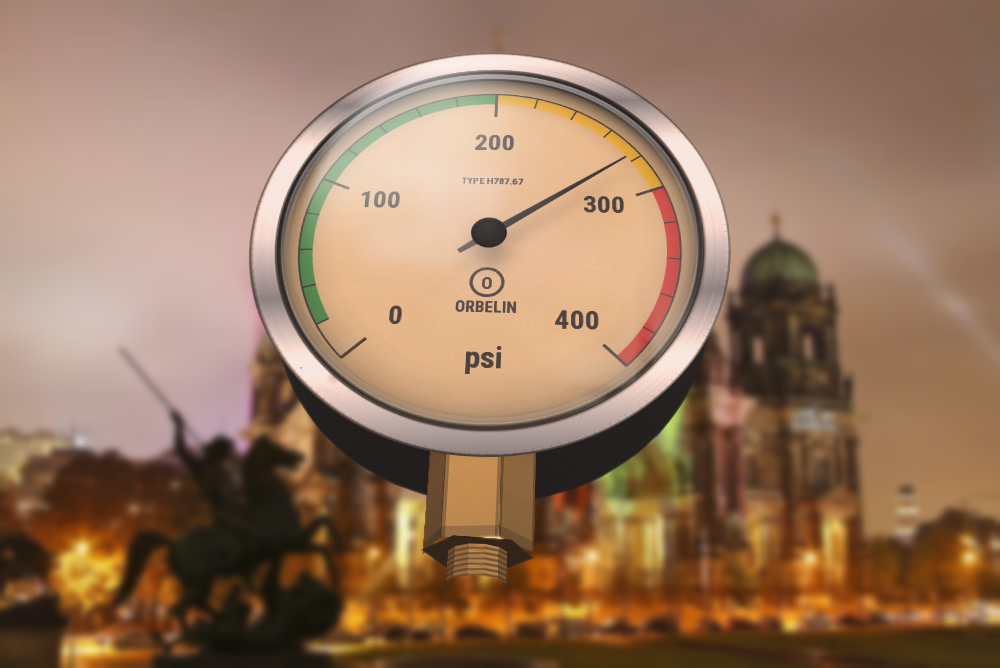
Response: {"value": 280, "unit": "psi"}
